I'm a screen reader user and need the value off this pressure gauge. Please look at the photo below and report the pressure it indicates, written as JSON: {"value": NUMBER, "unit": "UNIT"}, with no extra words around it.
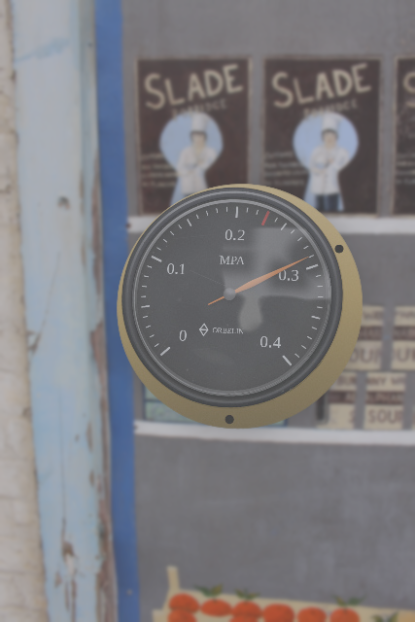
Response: {"value": 0.29, "unit": "MPa"}
